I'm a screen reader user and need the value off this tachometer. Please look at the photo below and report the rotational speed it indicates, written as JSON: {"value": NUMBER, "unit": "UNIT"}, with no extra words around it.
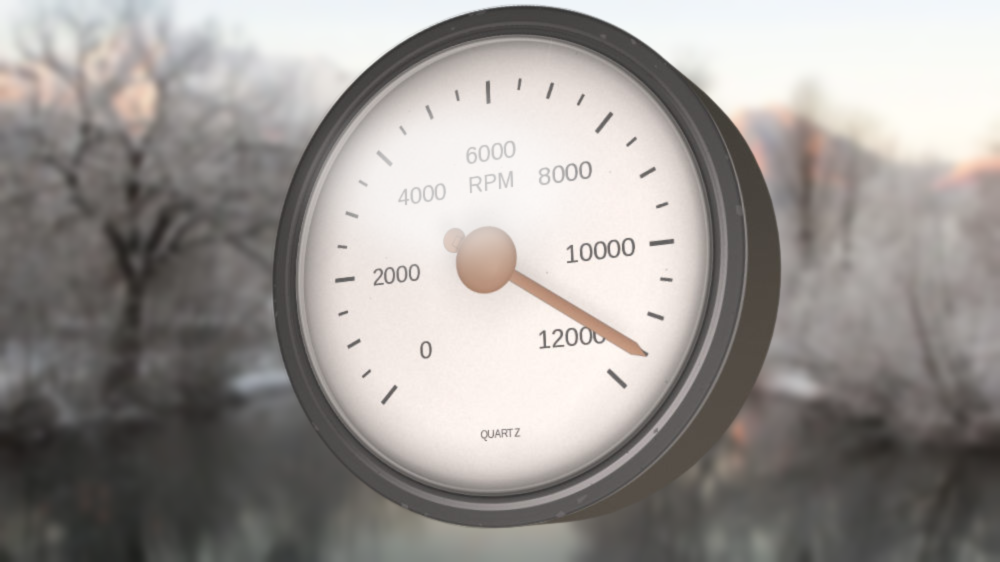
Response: {"value": 11500, "unit": "rpm"}
